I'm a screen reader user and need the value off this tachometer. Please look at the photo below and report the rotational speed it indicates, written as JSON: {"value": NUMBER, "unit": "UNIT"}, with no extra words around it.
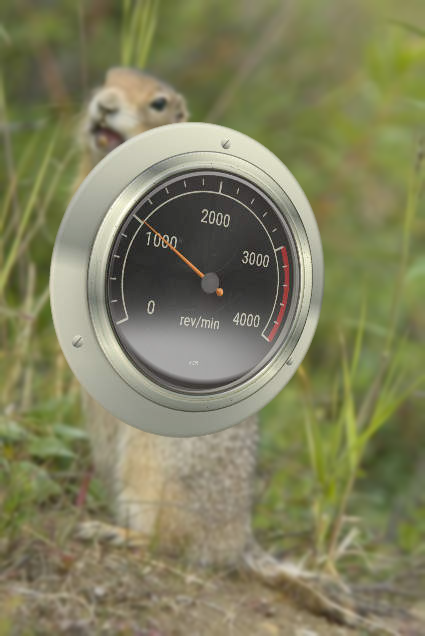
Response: {"value": 1000, "unit": "rpm"}
